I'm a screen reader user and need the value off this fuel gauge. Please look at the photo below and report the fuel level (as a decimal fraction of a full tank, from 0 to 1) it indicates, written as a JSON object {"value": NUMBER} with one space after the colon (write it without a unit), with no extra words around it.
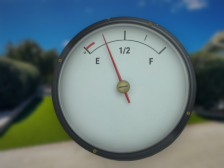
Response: {"value": 0.25}
